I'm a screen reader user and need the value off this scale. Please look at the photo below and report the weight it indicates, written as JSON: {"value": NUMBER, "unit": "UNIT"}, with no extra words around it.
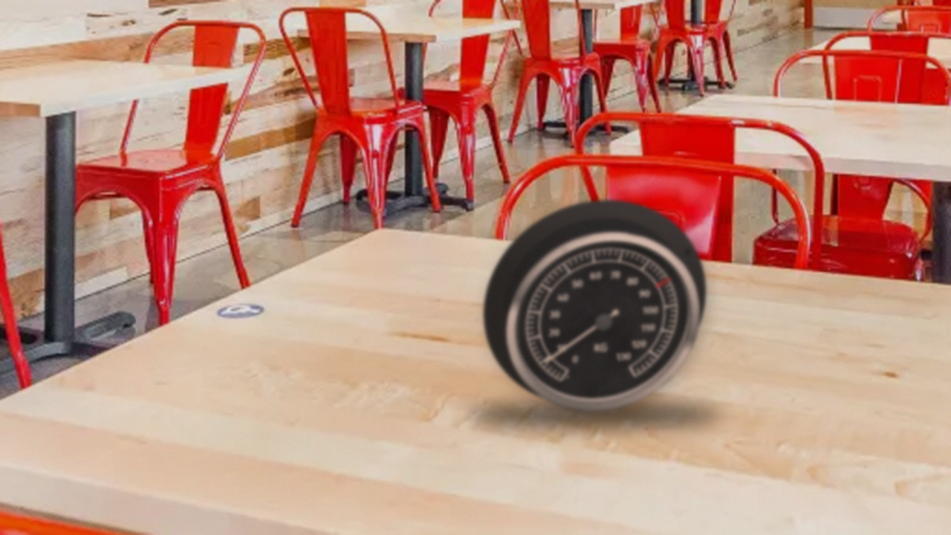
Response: {"value": 10, "unit": "kg"}
